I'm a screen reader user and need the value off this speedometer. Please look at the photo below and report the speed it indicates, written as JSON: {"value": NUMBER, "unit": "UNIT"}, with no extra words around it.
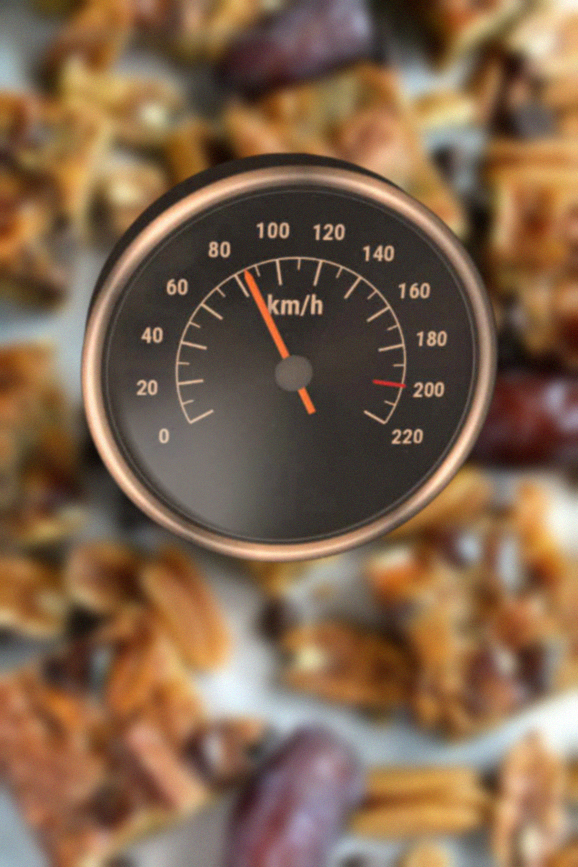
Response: {"value": 85, "unit": "km/h"}
